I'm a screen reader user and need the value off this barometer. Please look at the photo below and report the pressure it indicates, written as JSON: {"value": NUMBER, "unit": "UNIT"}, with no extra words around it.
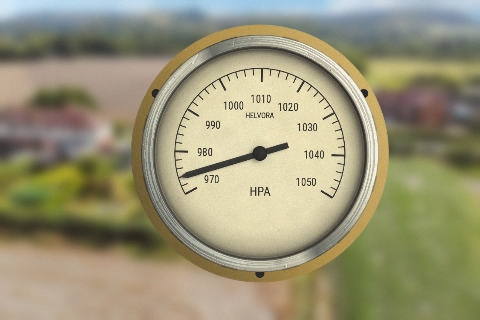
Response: {"value": 974, "unit": "hPa"}
